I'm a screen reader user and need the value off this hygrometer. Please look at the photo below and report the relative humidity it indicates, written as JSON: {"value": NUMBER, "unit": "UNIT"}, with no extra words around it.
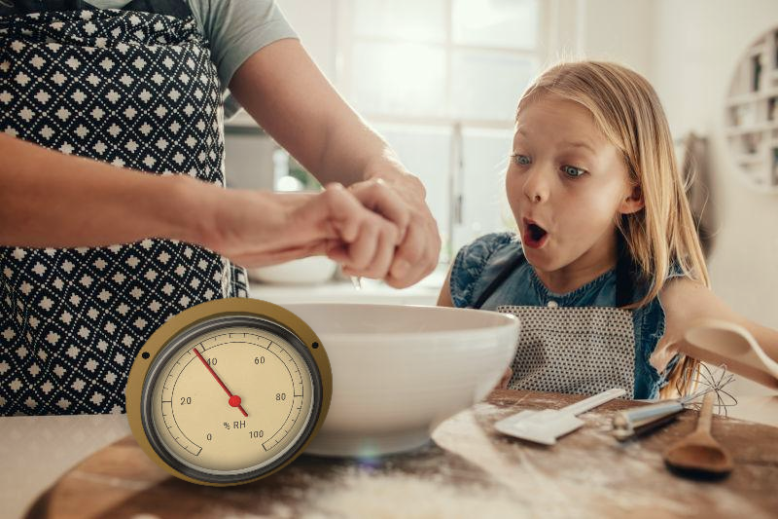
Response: {"value": 38, "unit": "%"}
